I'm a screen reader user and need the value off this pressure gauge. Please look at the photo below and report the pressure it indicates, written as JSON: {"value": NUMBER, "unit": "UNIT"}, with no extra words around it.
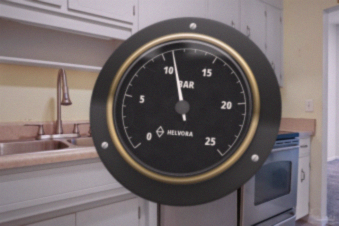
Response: {"value": 11, "unit": "bar"}
